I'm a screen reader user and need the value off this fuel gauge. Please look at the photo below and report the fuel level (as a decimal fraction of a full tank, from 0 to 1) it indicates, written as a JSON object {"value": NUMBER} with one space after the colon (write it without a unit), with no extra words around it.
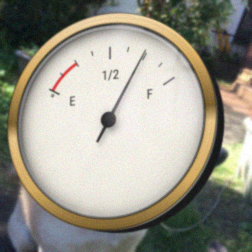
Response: {"value": 0.75}
